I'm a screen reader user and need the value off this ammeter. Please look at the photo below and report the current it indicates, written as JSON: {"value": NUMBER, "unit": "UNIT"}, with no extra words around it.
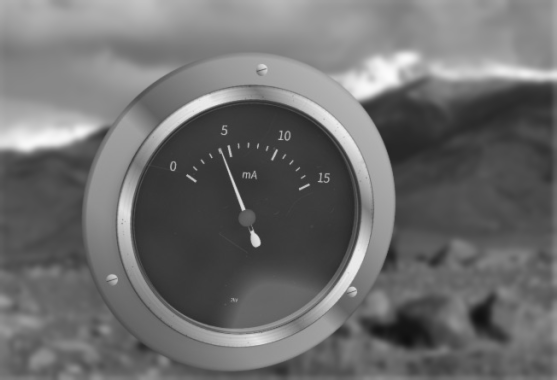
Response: {"value": 4, "unit": "mA"}
